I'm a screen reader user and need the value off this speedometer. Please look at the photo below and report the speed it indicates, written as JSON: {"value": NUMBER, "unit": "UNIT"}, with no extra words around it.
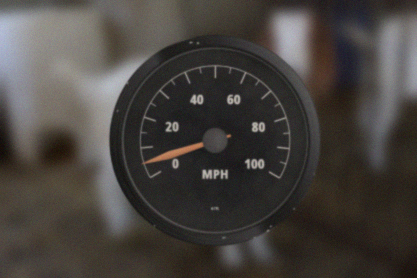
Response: {"value": 5, "unit": "mph"}
